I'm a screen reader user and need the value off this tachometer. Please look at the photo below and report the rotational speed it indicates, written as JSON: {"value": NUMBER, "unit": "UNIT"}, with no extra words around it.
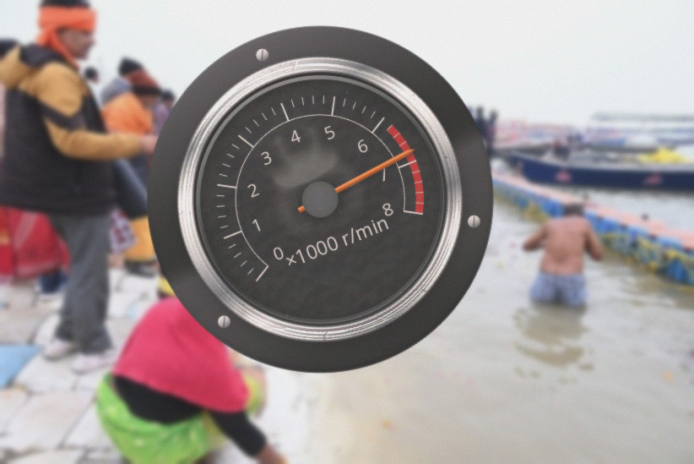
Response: {"value": 6800, "unit": "rpm"}
